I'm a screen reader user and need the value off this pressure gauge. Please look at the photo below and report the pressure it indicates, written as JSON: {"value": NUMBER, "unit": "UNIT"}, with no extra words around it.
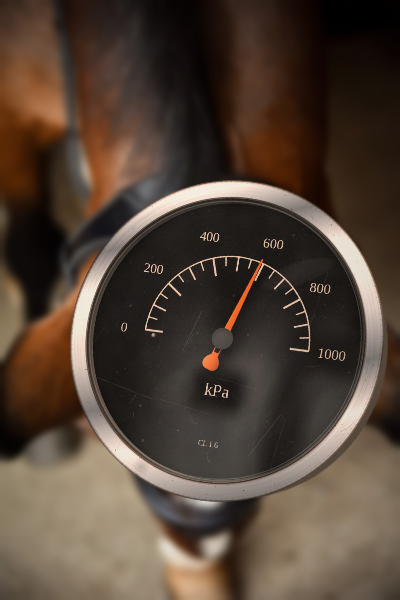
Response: {"value": 600, "unit": "kPa"}
